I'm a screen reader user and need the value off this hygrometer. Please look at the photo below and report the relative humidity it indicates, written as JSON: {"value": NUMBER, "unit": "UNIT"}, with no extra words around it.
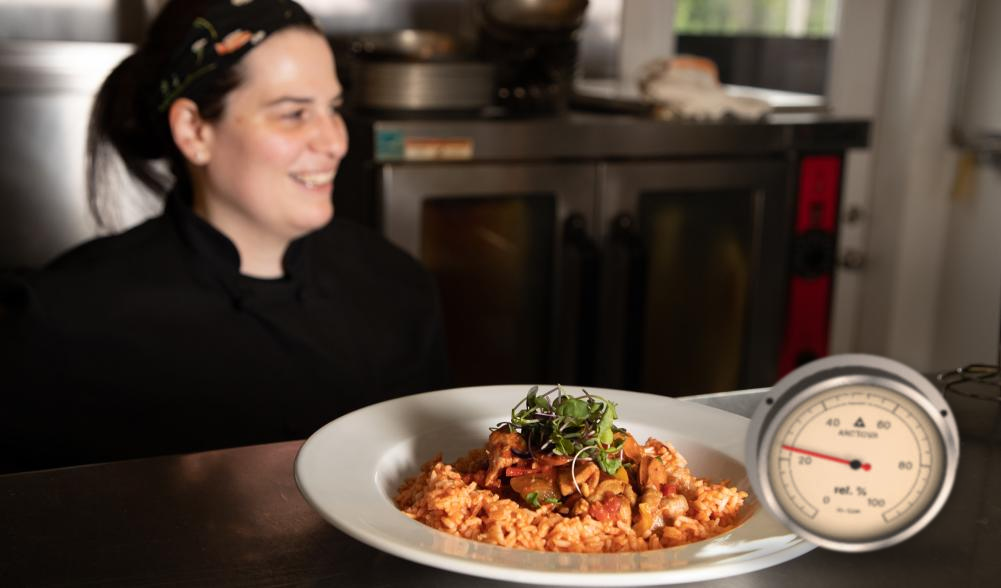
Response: {"value": 24, "unit": "%"}
